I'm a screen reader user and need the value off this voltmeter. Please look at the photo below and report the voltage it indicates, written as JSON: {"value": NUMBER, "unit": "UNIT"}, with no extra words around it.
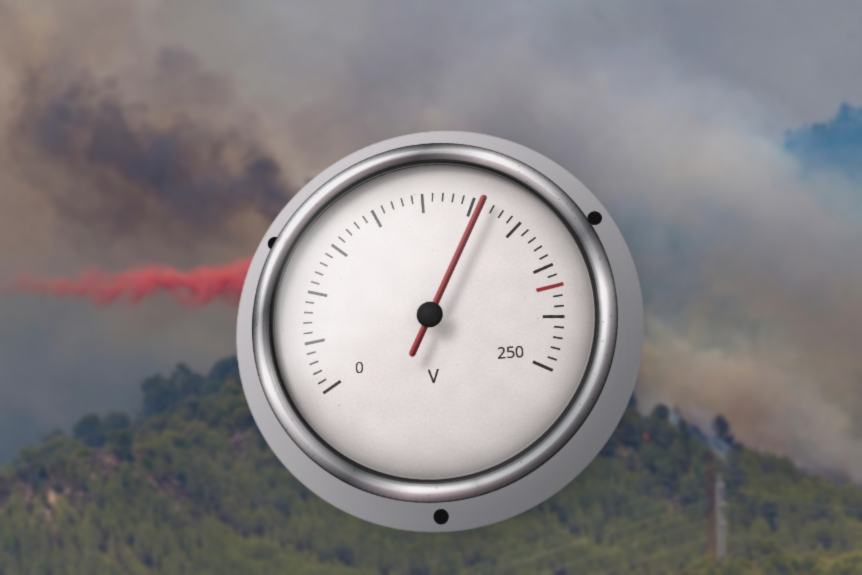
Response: {"value": 155, "unit": "V"}
